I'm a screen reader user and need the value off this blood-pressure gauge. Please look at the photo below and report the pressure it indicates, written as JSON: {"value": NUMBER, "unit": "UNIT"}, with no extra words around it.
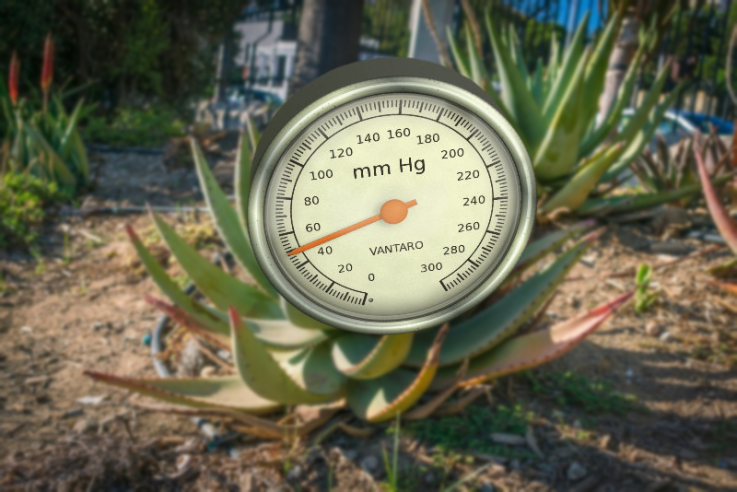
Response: {"value": 50, "unit": "mmHg"}
